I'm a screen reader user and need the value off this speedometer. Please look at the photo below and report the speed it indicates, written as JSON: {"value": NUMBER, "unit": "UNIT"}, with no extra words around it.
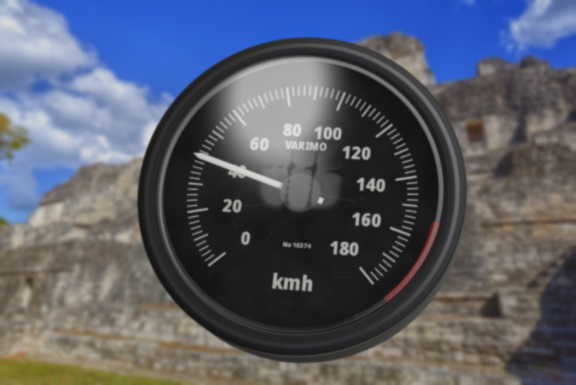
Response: {"value": 40, "unit": "km/h"}
